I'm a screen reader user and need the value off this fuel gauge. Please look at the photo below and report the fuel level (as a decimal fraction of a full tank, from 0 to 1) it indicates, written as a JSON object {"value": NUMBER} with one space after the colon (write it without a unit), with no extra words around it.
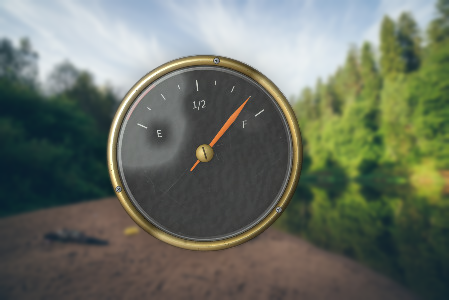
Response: {"value": 0.875}
